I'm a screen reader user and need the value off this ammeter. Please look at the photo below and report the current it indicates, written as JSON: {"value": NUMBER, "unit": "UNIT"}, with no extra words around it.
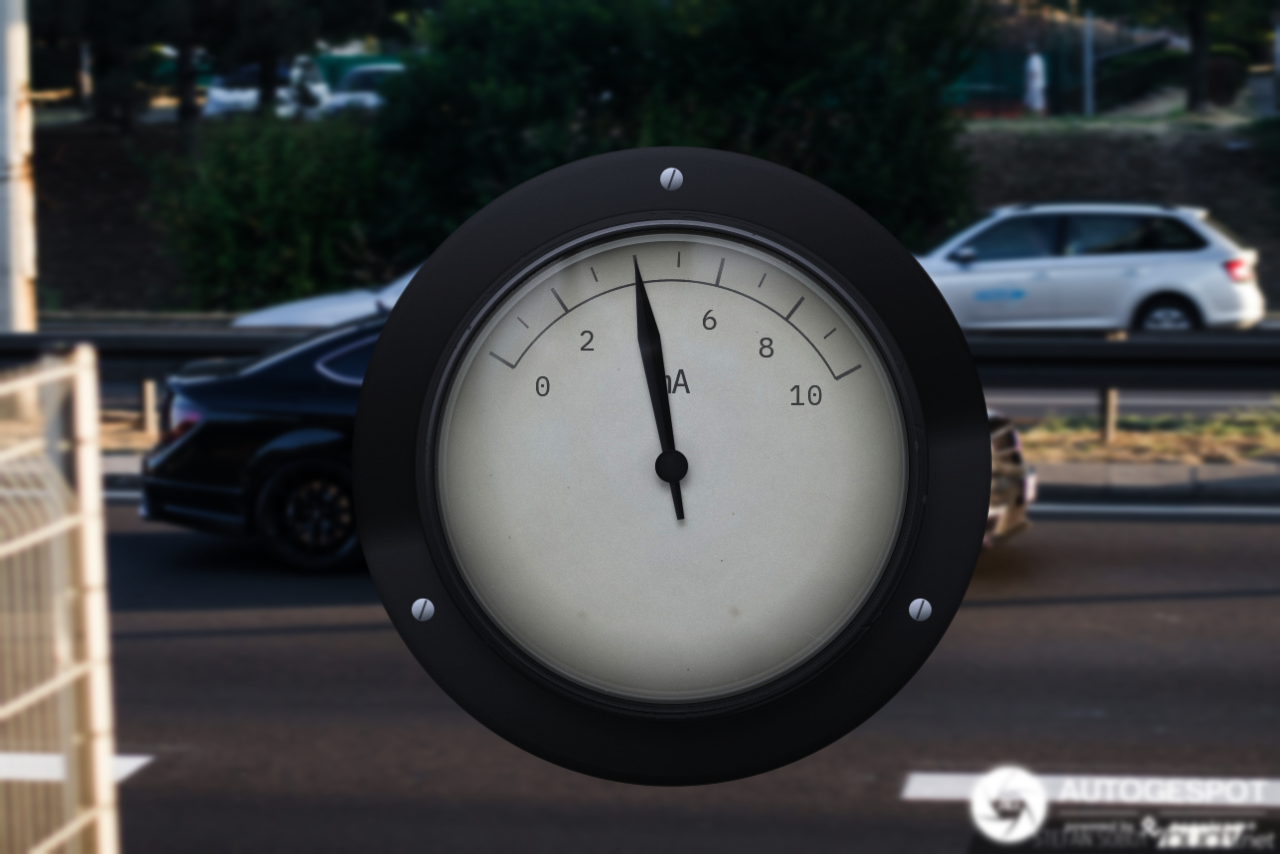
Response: {"value": 4, "unit": "mA"}
